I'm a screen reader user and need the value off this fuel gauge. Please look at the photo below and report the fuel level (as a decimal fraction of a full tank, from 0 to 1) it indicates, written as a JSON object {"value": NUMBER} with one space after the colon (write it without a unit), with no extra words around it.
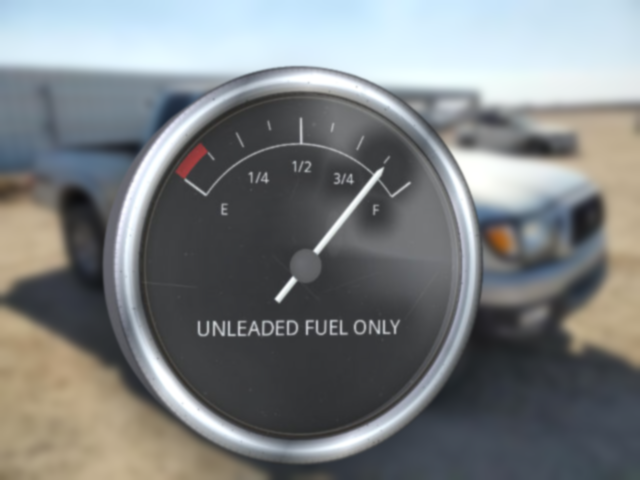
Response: {"value": 0.875}
